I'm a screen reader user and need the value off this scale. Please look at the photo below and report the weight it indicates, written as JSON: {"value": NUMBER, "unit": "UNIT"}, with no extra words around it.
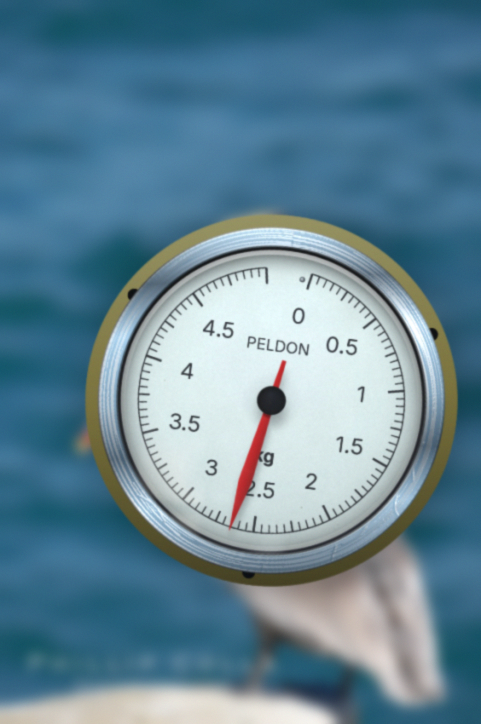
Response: {"value": 2.65, "unit": "kg"}
